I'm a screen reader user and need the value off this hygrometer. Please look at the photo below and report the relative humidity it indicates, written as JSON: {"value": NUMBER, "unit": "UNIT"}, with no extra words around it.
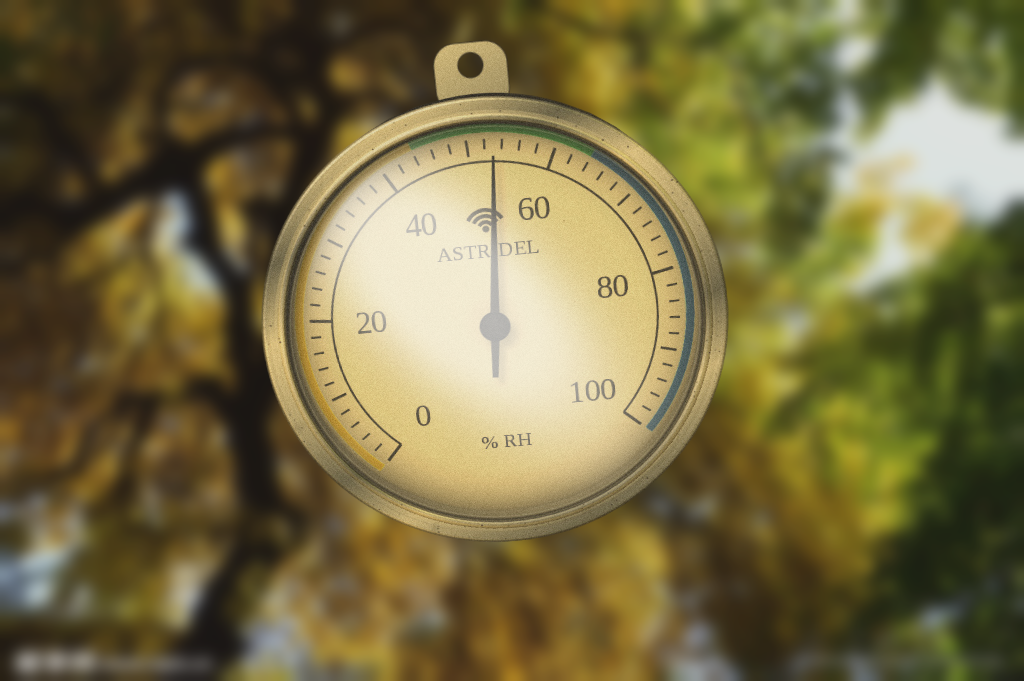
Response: {"value": 53, "unit": "%"}
